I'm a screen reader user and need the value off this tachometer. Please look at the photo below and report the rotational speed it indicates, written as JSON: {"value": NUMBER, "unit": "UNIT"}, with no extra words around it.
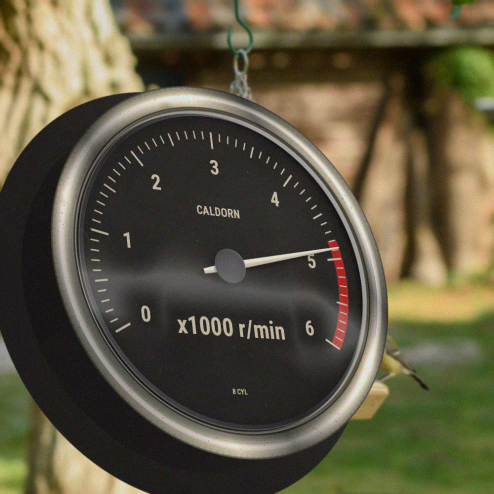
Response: {"value": 4900, "unit": "rpm"}
